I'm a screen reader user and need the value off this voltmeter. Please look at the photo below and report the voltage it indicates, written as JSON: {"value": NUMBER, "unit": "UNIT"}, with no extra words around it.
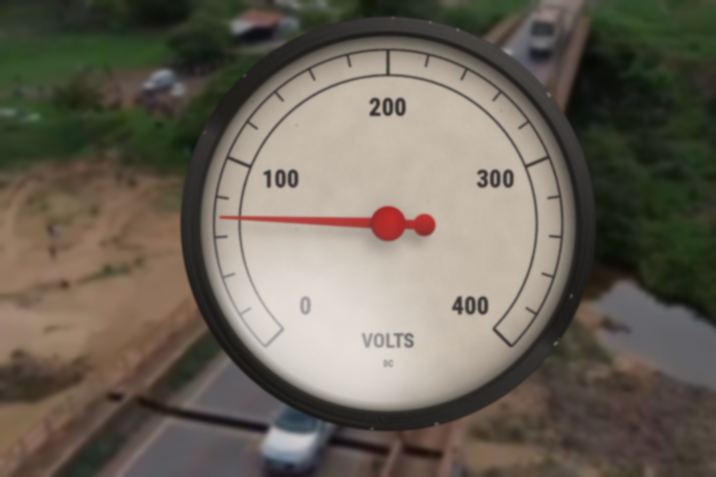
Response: {"value": 70, "unit": "V"}
